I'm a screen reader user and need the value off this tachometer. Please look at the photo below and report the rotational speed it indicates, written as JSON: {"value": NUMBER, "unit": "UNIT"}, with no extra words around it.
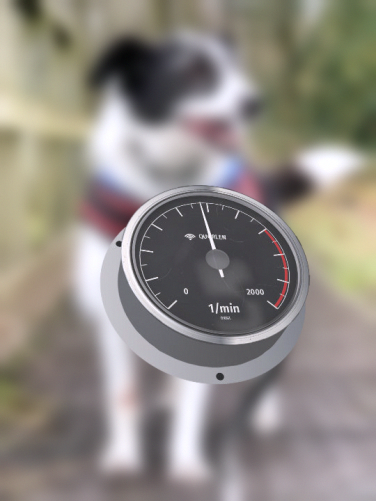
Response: {"value": 950, "unit": "rpm"}
